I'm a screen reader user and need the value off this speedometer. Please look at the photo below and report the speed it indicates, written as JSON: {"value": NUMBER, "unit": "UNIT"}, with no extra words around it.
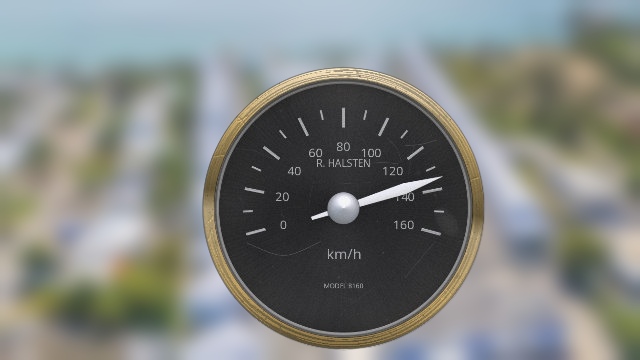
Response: {"value": 135, "unit": "km/h"}
